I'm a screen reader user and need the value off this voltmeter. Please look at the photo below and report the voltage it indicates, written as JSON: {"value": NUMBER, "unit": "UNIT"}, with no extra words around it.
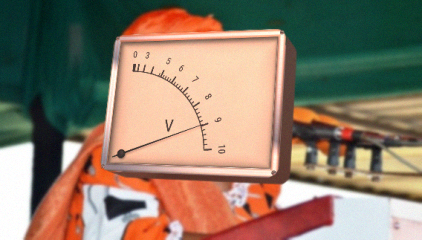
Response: {"value": 9, "unit": "V"}
